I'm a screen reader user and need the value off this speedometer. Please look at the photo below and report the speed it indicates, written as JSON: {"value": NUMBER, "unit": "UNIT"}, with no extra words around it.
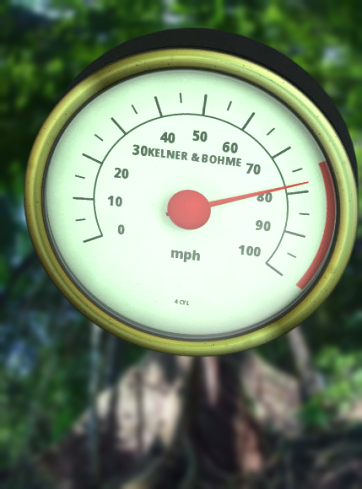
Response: {"value": 77.5, "unit": "mph"}
